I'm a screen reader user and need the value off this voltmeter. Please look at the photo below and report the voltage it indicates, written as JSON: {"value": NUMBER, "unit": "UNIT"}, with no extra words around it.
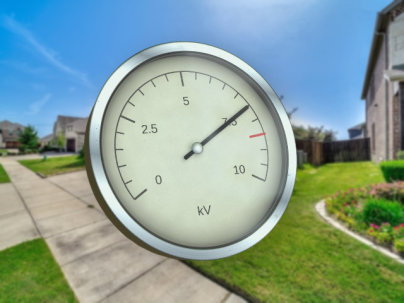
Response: {"value": 7.5, "unit": "kV"}
